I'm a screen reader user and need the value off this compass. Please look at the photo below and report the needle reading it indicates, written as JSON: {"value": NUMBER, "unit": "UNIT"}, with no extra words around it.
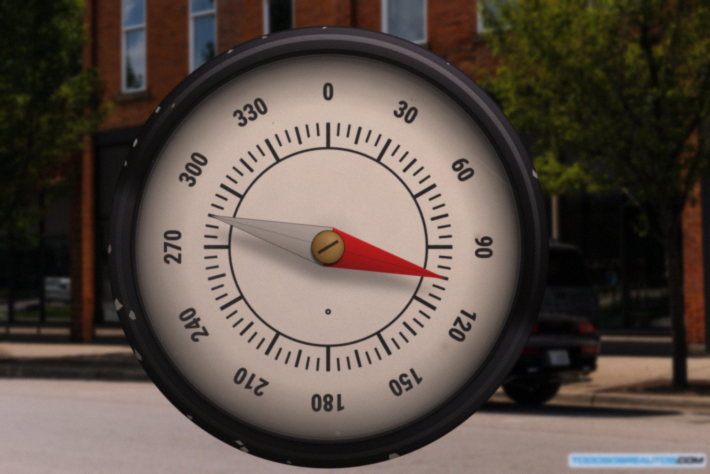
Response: {"value": 105, "unit": "°"}
